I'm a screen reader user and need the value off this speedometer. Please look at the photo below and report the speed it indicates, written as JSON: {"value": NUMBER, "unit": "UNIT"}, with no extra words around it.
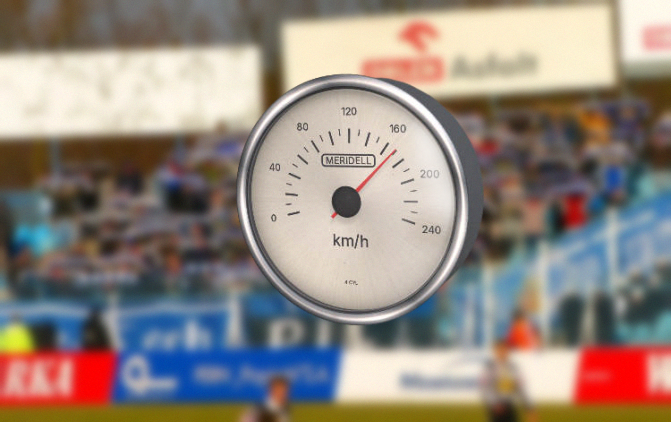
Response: {"value": 170, "unit": "km/h"}
